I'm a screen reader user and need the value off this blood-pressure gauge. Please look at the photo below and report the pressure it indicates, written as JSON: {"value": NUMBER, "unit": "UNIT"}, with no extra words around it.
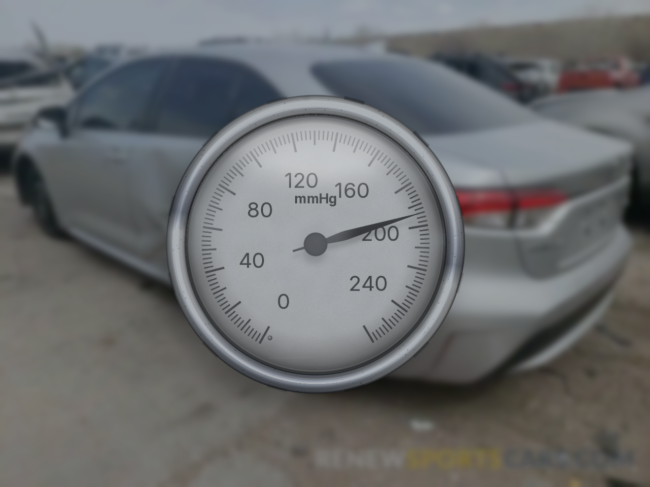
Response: {"value": 194, "unit": "mmHg"}
